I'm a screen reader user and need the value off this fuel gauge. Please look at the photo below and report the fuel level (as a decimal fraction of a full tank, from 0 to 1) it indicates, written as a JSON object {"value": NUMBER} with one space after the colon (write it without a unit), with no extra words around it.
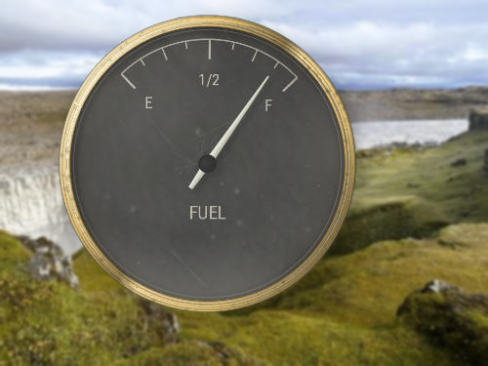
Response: {"value": 0.875}
